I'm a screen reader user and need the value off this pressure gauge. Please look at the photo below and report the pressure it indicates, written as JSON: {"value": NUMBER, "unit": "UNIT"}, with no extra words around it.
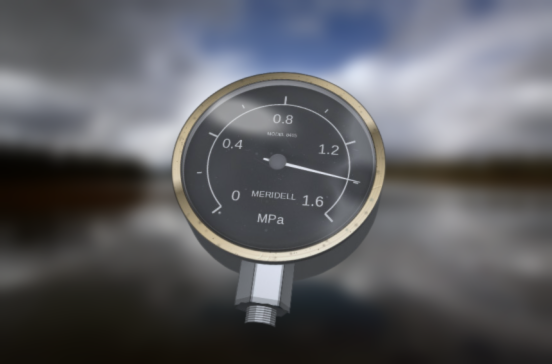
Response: {"value": 1.4, "unit": "MPa"}
